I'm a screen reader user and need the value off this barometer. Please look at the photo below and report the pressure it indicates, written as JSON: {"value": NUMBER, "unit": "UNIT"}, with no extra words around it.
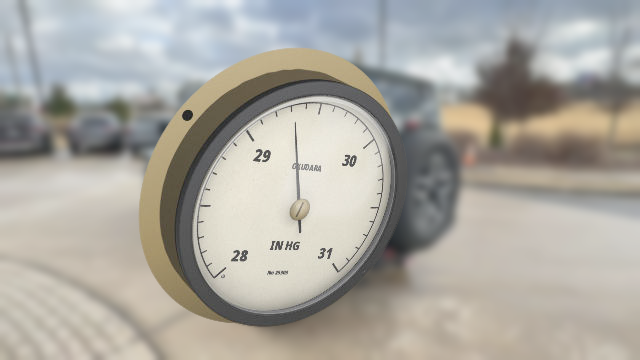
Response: {"value": 29.3, "unit": "inHg"}
